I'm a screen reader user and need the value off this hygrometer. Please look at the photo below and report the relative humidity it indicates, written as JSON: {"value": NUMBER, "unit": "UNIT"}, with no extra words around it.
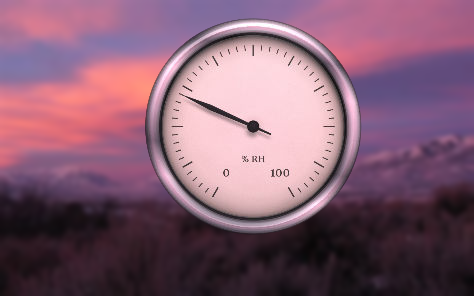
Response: {"value": 28, "unit": "%"}
